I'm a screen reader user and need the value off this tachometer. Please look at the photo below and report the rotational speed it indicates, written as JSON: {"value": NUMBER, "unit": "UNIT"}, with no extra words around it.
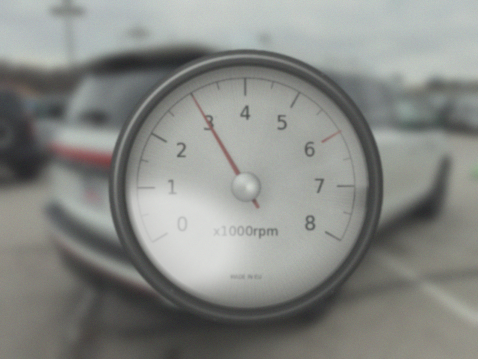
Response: {"value": 3000, "unit": "rpm"}
